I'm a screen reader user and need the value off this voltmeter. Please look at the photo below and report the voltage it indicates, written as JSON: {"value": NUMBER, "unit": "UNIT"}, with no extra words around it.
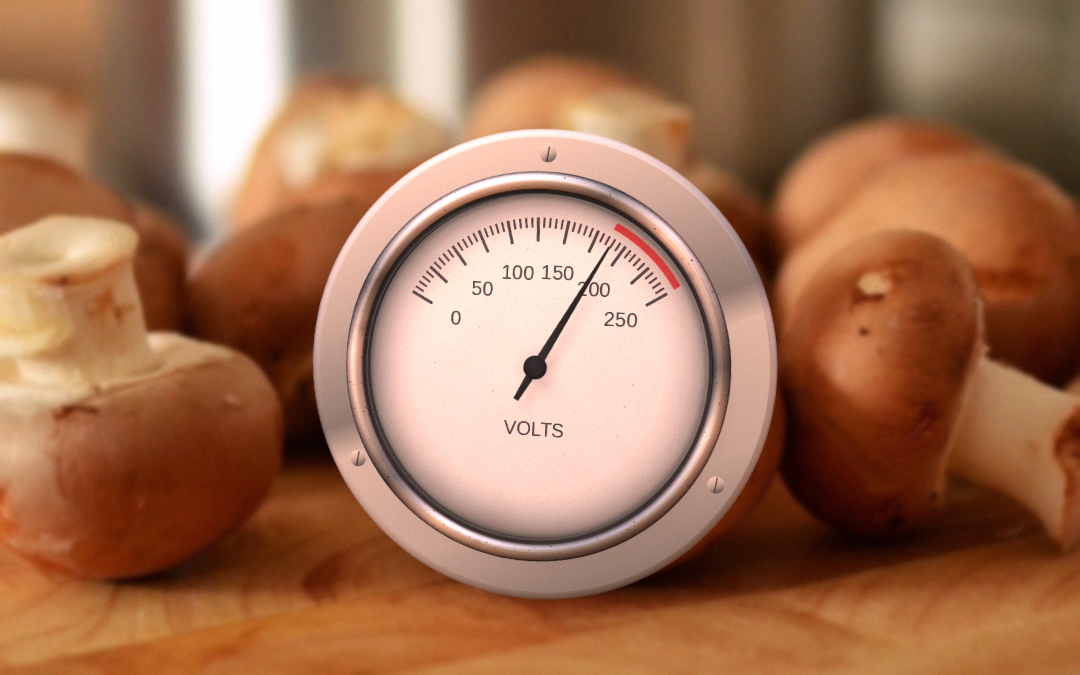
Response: {"value": 190, "unit": "V"}
